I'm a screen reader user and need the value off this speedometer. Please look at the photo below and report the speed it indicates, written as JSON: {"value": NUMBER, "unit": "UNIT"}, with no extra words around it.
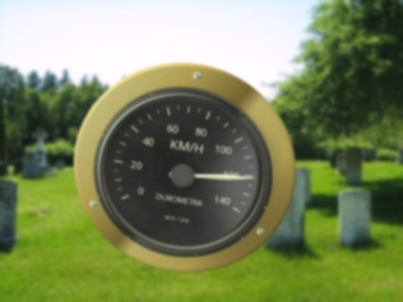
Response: {"value": 120, "unit": "km/h"}
